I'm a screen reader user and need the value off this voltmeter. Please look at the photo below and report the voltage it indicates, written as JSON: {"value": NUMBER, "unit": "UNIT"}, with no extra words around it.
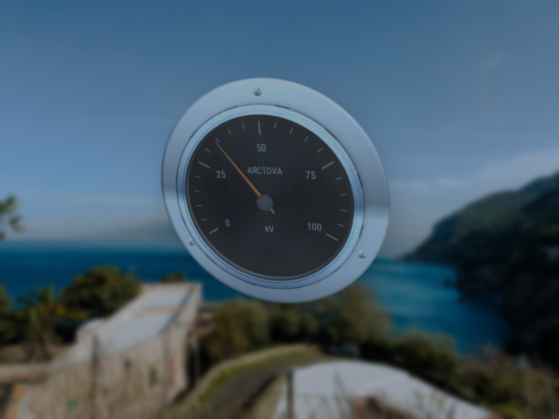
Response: {"value": 35, "unit": "kV"}
